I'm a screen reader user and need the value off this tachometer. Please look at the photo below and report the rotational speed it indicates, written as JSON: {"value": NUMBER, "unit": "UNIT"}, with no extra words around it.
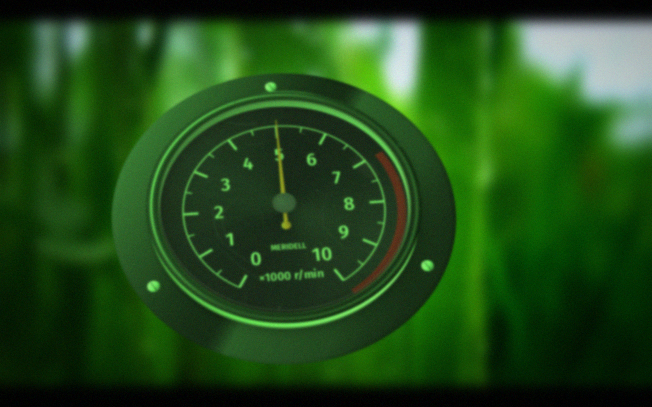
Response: {"value": 5000, "unit": "rpm"}
